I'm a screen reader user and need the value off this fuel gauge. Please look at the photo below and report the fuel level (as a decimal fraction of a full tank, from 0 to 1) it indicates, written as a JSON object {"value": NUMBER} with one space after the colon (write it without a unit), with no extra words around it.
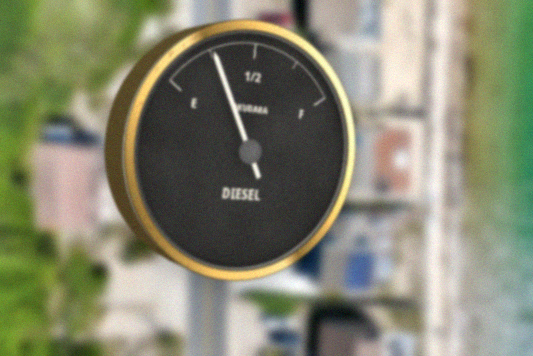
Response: {"value": 0.25}
